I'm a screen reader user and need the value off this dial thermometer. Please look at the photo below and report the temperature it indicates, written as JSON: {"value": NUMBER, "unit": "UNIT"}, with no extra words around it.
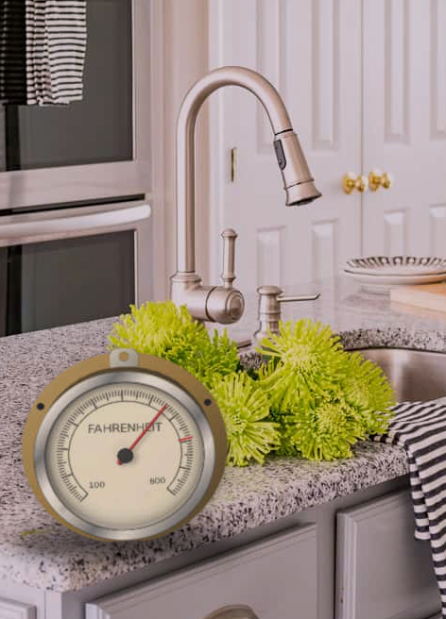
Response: {"value": 425, "unit": "°F"}
